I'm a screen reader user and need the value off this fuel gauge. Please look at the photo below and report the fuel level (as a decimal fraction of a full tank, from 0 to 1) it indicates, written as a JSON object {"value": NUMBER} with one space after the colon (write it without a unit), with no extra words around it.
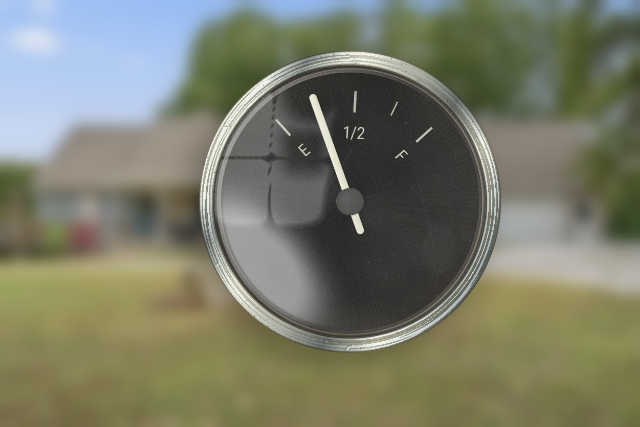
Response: {"value": 0.25}
